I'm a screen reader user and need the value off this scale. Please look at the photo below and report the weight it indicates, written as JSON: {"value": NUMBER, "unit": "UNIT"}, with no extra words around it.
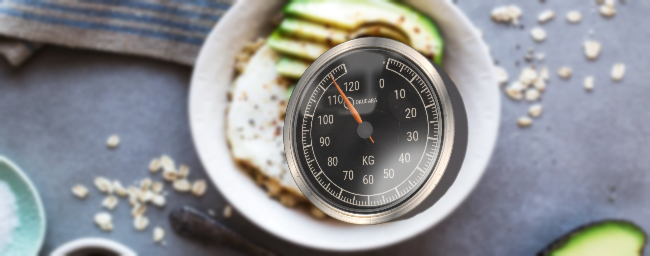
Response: {"value": 115, "unit": "kg"}
